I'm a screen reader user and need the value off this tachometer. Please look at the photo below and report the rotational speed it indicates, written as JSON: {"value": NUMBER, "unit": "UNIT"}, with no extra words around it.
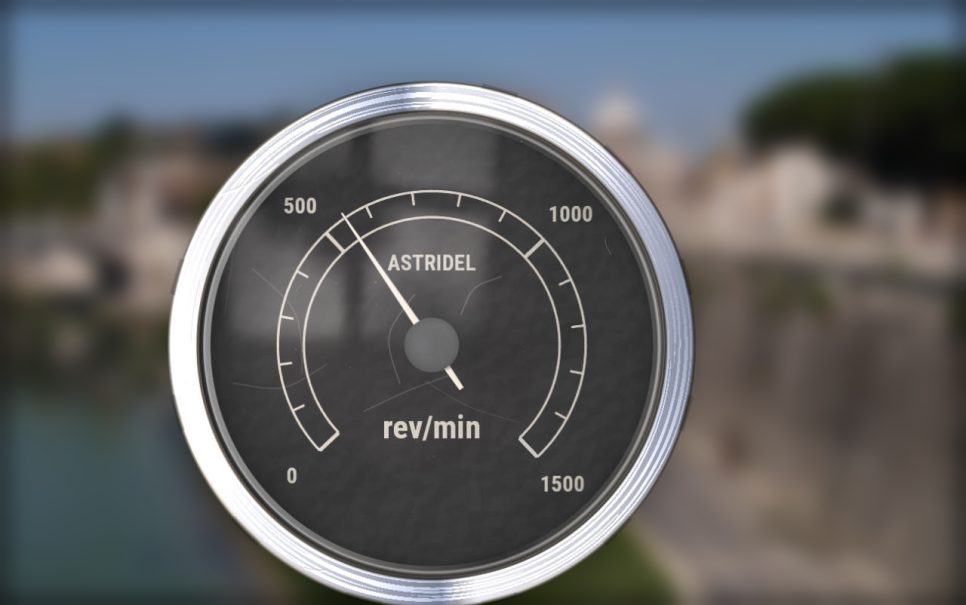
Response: {"value": 550, "unit": "rpm"}
